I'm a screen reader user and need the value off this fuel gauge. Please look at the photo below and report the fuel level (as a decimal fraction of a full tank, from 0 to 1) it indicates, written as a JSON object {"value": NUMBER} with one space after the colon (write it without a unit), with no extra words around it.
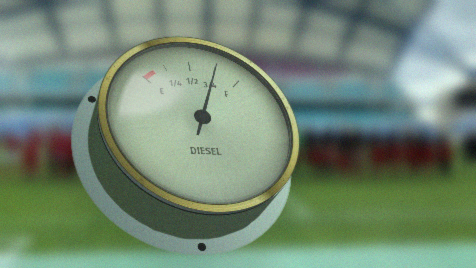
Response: {"value": 0.75}
